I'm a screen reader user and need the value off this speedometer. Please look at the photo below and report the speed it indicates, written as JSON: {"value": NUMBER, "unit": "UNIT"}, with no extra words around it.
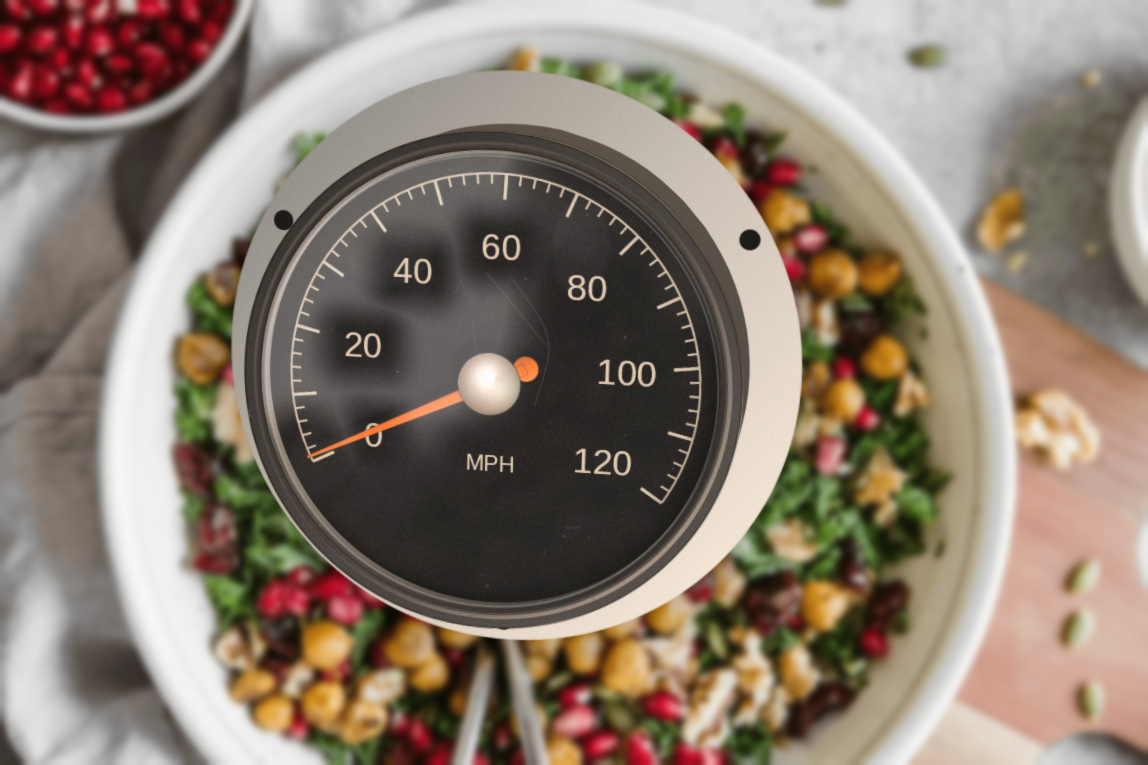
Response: {"value": 1, "unit": "mph"}
